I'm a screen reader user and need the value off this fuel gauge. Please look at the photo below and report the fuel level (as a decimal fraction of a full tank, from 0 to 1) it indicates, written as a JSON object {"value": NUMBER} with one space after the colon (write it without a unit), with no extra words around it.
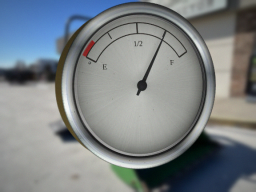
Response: {"value": 0.75}
